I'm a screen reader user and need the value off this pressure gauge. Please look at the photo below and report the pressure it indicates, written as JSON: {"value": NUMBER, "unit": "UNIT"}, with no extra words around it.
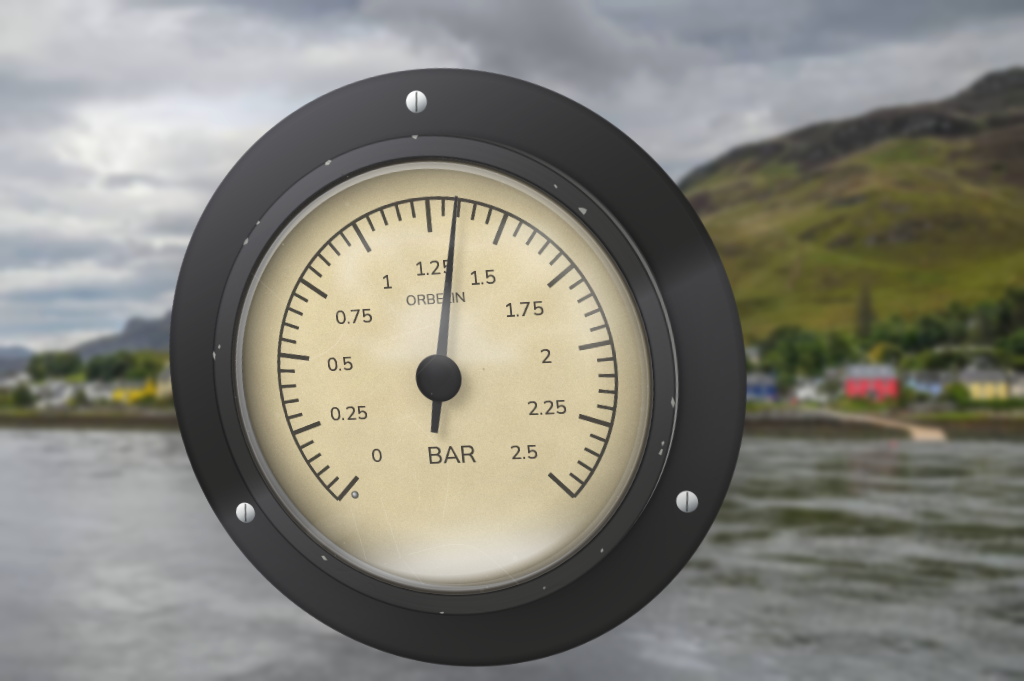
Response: {"value": 1.35, "unit": "bar"}
